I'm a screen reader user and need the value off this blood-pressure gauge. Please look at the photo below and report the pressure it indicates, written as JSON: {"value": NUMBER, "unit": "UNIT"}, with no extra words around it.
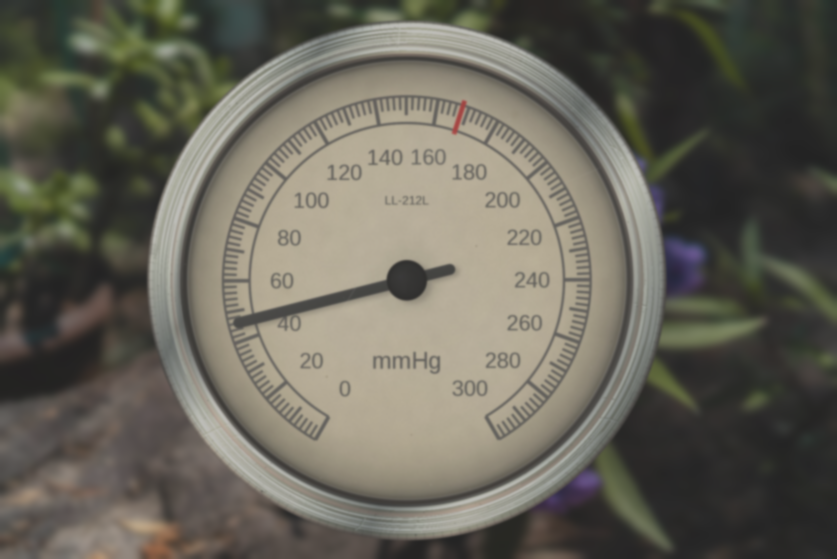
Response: {"value": 46, "unit": "mmHg"}
